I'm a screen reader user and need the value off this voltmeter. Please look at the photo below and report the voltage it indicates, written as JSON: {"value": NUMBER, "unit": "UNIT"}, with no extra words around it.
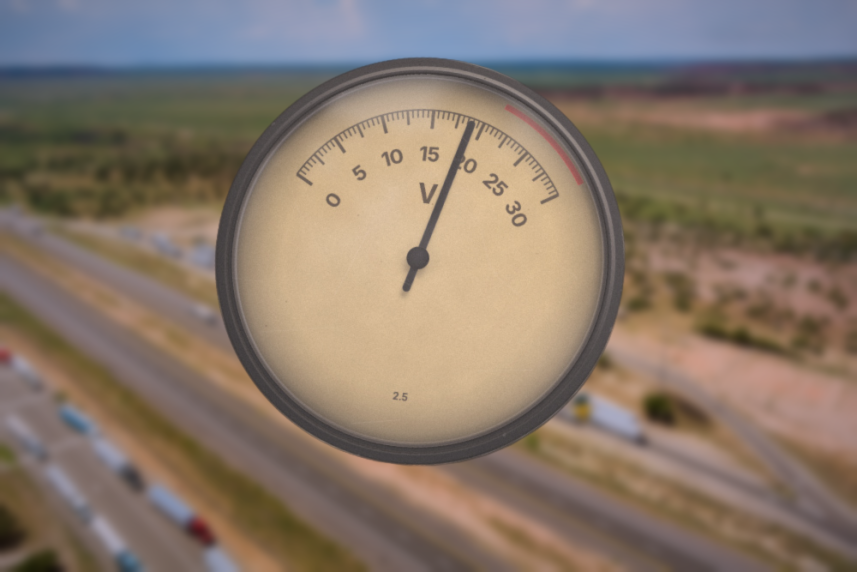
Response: {"value": 19, "unit": "V"}
